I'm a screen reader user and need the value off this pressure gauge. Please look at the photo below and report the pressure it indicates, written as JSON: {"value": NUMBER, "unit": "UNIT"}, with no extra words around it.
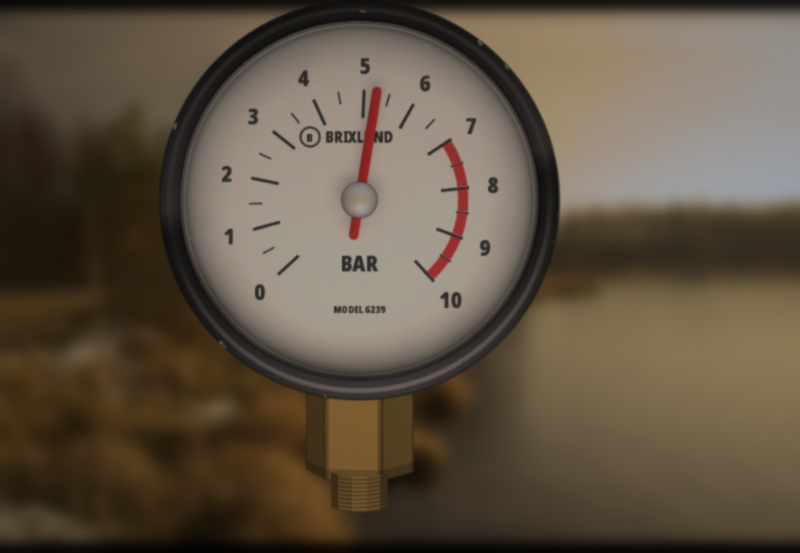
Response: {"value": 5.25, "unit": "bar"}
